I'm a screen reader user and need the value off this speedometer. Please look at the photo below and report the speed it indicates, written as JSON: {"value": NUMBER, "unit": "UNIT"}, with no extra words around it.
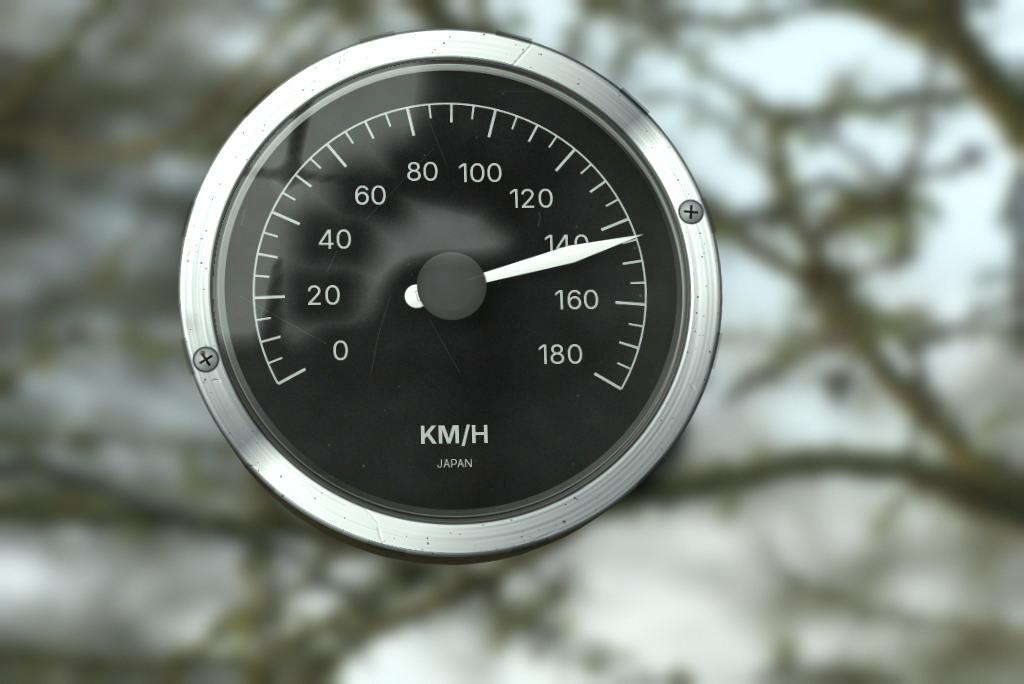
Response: {"value": 145, "unit": "km/h"}
